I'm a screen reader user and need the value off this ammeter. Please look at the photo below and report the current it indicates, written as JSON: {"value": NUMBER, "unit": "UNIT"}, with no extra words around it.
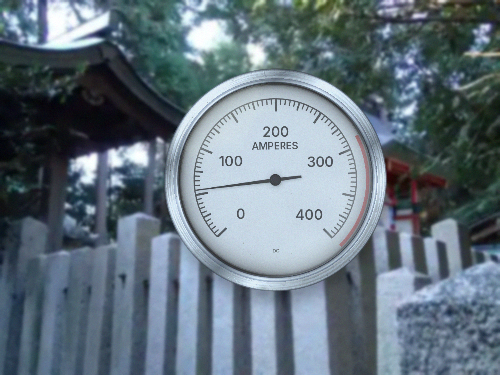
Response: {"value": 55, "unit": "A"}
